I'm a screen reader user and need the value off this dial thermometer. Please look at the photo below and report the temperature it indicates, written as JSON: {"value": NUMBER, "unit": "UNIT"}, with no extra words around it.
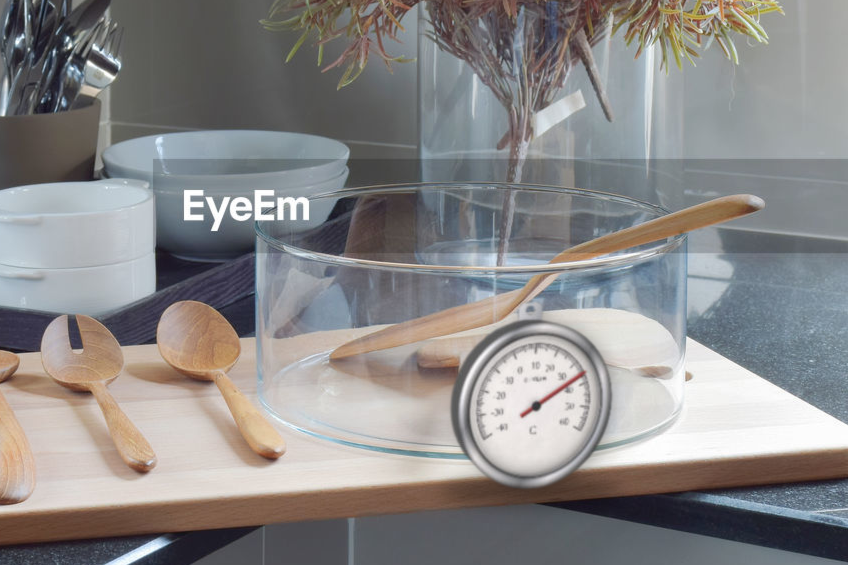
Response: {"value": 35, "unit": "°C"}
